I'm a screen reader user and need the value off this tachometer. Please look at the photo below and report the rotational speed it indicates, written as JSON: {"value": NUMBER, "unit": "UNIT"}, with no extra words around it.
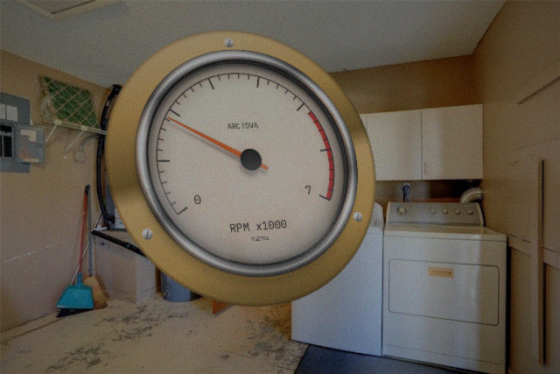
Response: {"value": 1800, "unit": "rpm"}
